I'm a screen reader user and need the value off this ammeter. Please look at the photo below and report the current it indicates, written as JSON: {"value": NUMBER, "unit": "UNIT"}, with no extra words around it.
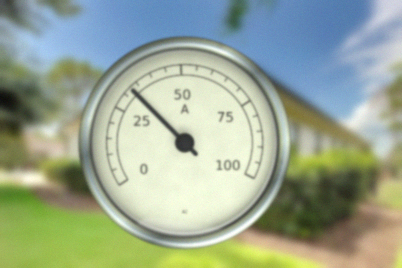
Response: {"value": 32.5, "unit": "A"}
